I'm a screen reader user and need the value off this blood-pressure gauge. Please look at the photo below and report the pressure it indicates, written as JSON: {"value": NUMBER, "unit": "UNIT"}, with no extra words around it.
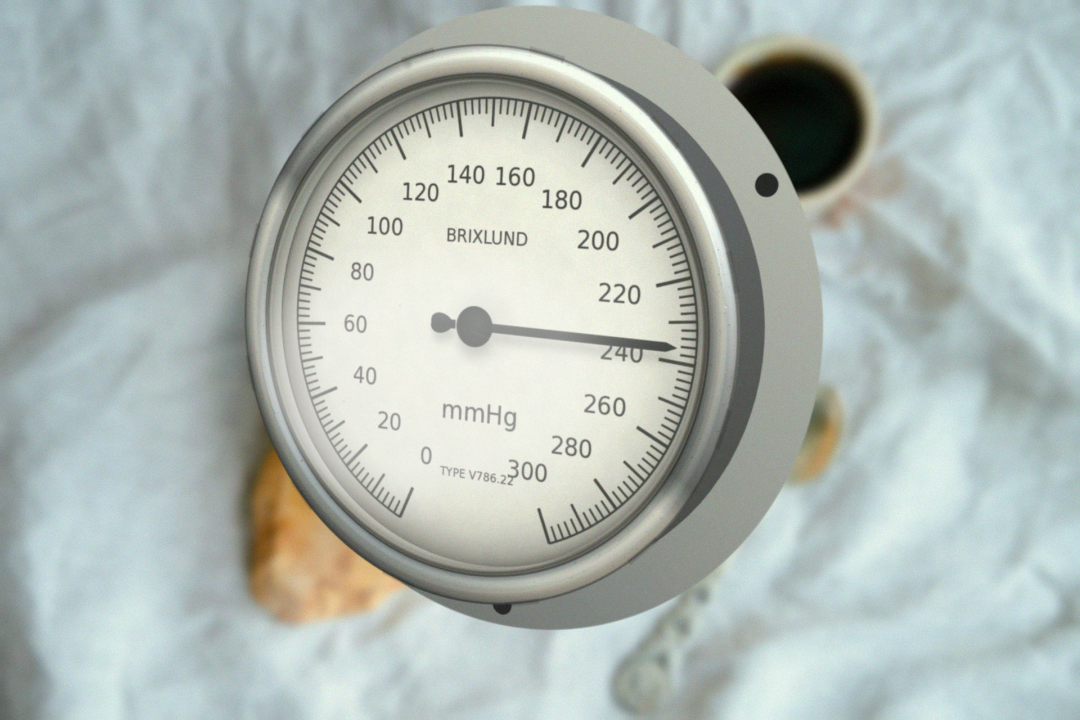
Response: {"value": 236, "unit": "mmHg"}
